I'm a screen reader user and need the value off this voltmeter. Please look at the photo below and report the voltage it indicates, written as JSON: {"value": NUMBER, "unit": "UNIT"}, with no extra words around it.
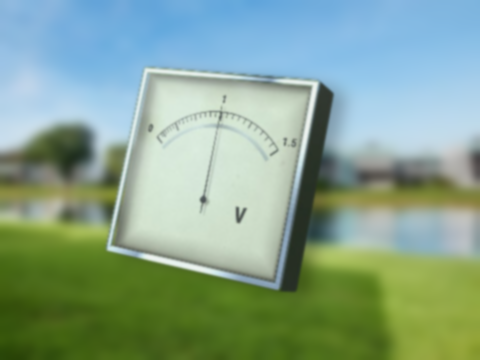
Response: {"value": 1, "unit": "V"}
